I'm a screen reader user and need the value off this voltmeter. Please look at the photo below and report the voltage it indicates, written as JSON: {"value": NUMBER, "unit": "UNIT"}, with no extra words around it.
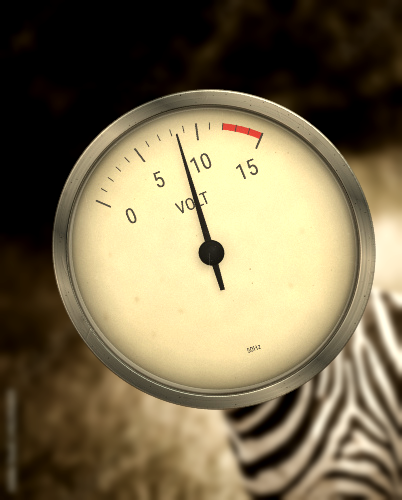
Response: {"value": 8.5, "unit": "V"}
